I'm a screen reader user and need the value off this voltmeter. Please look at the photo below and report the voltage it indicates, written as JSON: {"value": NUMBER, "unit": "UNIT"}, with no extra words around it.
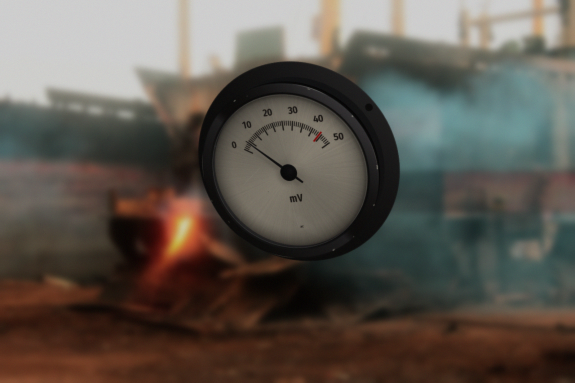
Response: {"value": 5, "unit": "mV"}
